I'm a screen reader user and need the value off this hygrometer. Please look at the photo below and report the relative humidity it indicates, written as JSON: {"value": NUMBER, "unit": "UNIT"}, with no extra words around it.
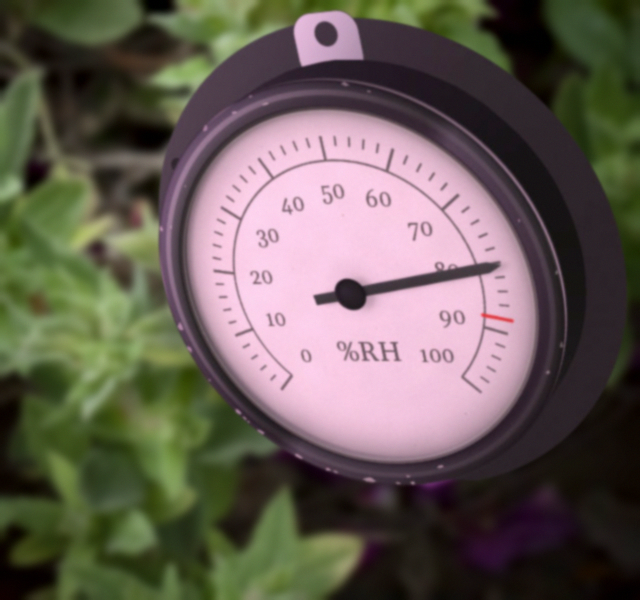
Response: {"value": 80, "unit": "%"}
